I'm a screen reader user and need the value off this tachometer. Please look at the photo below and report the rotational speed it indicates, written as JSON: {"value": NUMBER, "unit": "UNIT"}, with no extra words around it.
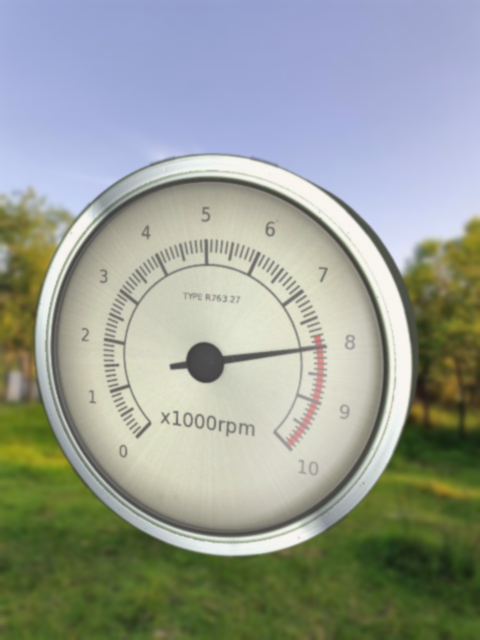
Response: {"value": 8000, "unit": "rpm"}
